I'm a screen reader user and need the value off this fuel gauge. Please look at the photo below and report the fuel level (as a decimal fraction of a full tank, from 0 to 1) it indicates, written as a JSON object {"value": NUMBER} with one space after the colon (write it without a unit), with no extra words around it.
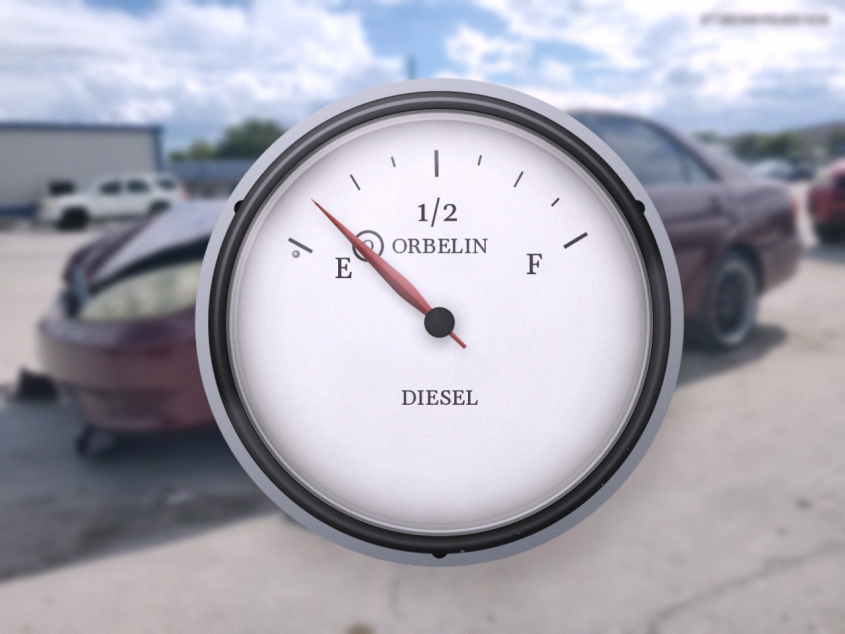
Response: {"value": 0.125}
